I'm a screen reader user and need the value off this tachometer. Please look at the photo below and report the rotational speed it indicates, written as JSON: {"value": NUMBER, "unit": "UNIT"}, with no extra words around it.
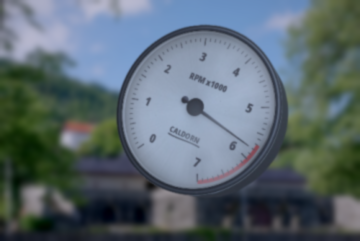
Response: {"value": 5800, "unit": "rpm"}
